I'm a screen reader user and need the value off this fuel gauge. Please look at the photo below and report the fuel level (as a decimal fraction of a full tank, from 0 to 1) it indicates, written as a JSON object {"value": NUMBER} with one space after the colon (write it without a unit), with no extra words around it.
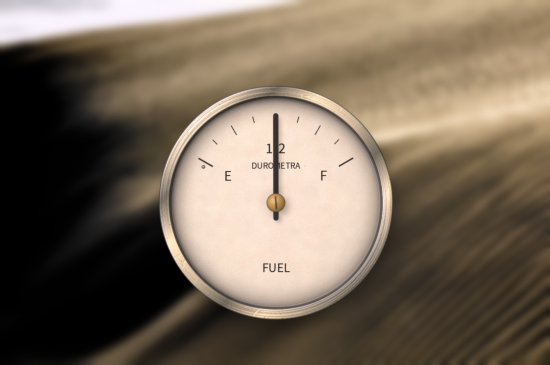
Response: {"value": 0.5}
